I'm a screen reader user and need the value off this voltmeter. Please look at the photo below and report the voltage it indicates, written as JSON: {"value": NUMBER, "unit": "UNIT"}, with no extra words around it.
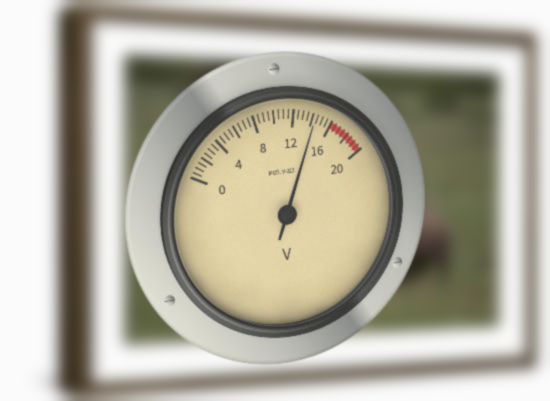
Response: {"value": 14, "unit": "V"}
